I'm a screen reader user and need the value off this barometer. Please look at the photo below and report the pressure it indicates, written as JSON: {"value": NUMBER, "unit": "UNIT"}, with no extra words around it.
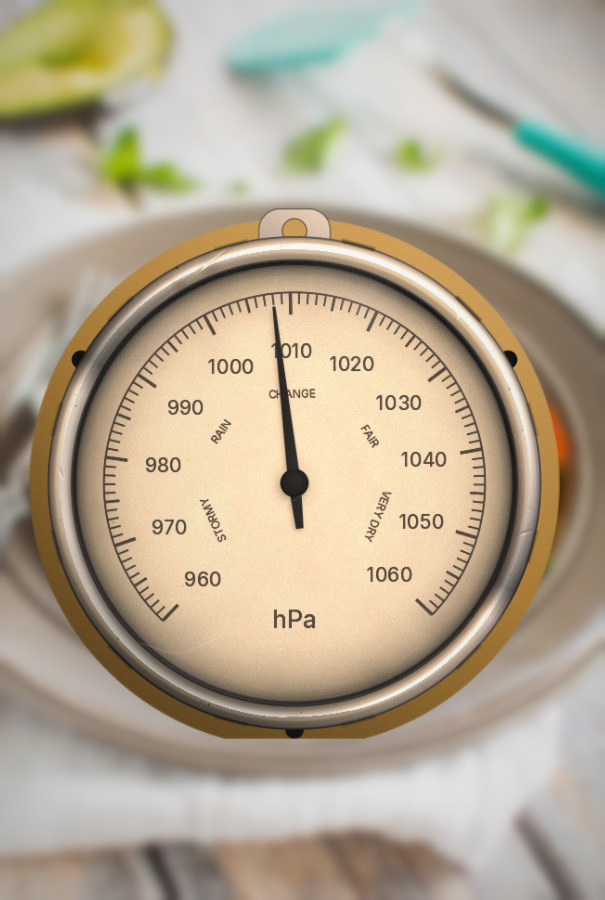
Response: {"value": 1008, "unit": "hPa"}
